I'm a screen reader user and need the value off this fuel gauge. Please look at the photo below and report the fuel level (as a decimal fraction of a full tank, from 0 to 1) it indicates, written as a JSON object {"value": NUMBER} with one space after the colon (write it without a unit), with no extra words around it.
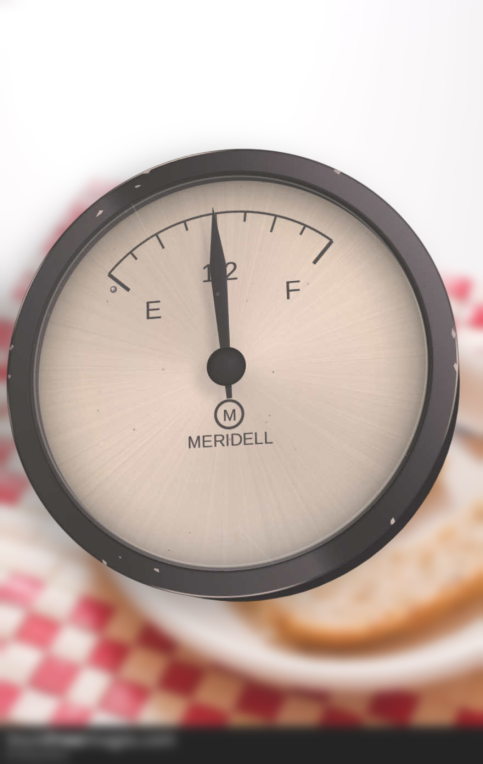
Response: {"value": 0.5}
